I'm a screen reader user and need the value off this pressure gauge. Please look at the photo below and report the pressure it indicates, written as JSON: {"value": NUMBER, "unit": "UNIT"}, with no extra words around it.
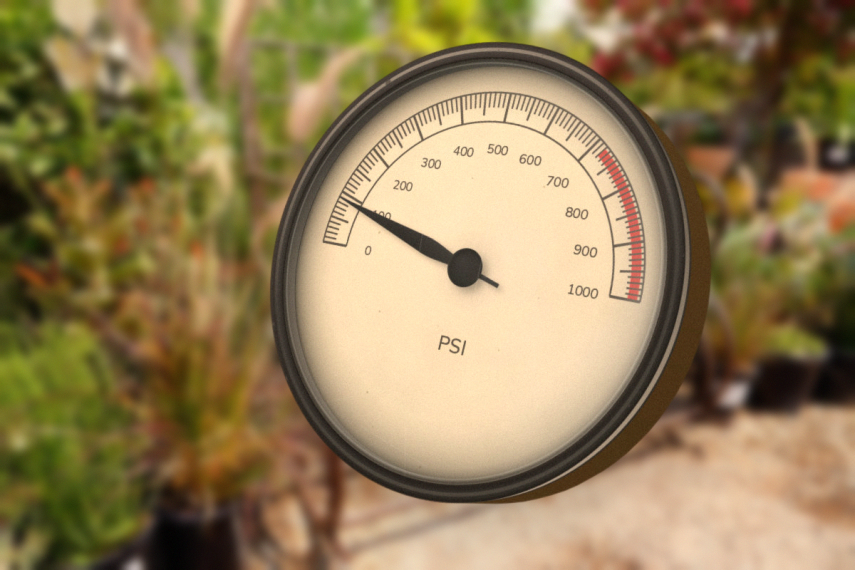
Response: {"value": 90, "unit": "psi"}
